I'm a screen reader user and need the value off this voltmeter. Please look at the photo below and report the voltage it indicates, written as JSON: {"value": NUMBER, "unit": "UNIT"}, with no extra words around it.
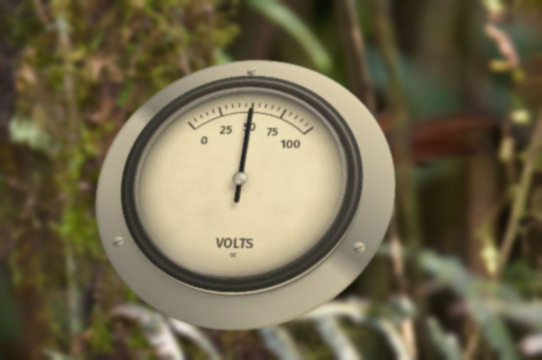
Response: {"value": 50, "unit": "V"}
